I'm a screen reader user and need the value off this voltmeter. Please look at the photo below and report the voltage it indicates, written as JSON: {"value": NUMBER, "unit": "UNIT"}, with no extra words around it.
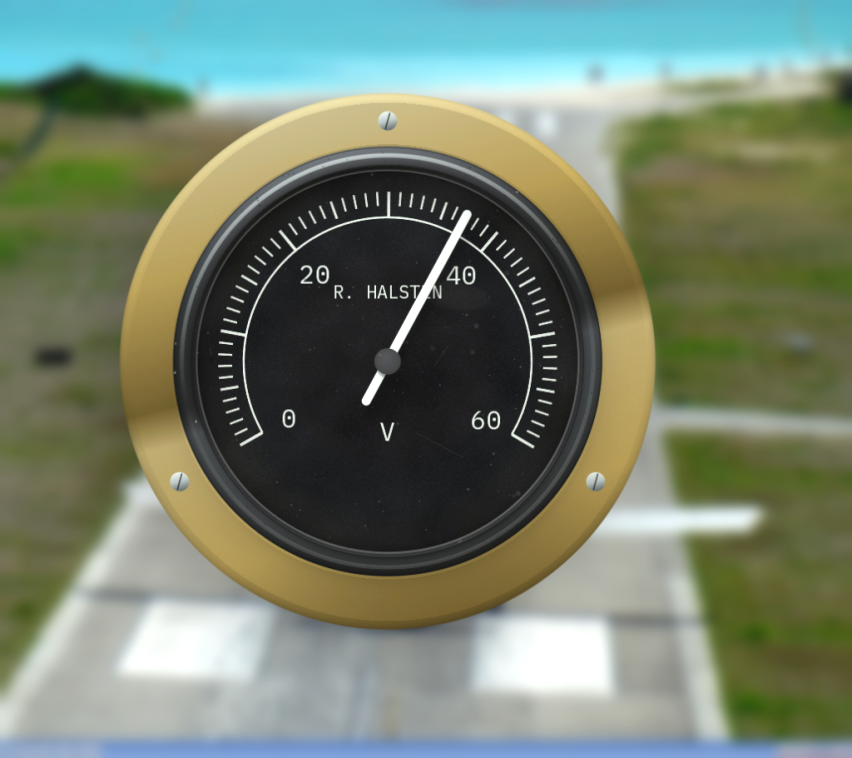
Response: {"value": 37, "unit": "V"}
